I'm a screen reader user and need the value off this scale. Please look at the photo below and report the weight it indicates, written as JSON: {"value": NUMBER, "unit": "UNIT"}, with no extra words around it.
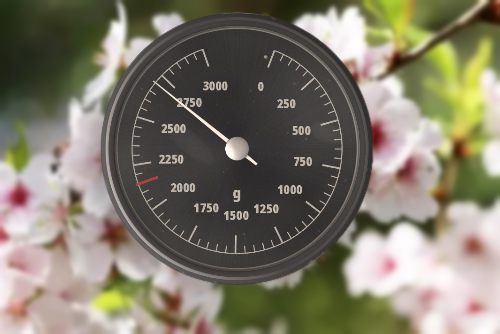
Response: {"value": 2700, "unit": "g"}
